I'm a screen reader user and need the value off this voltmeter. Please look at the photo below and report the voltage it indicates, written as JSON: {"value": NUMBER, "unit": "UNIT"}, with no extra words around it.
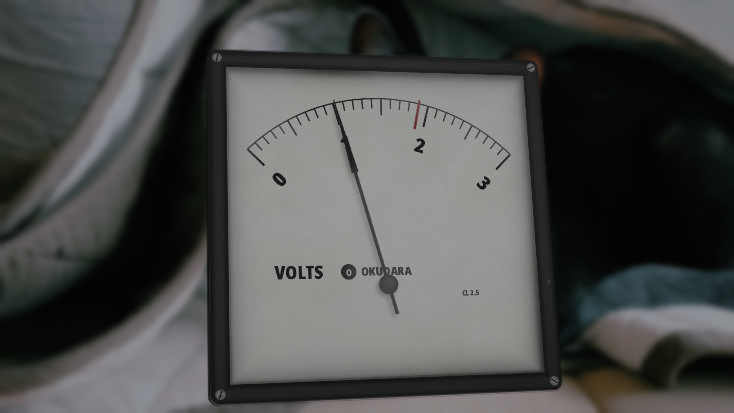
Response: {"value": 1, "unit": "V"}
